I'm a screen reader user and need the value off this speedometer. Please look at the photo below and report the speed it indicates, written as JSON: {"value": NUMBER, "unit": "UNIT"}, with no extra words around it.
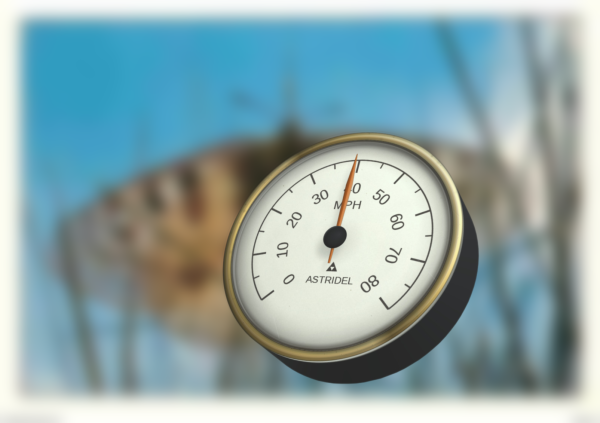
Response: {"value": 40, "unit": "mph"}
